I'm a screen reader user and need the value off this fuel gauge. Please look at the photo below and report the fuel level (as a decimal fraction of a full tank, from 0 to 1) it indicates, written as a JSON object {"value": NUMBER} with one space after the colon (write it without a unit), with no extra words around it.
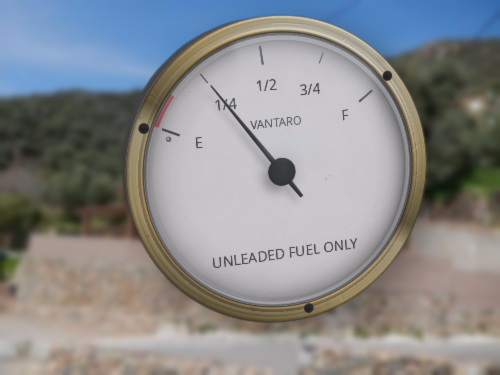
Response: {"value": 0.25}
